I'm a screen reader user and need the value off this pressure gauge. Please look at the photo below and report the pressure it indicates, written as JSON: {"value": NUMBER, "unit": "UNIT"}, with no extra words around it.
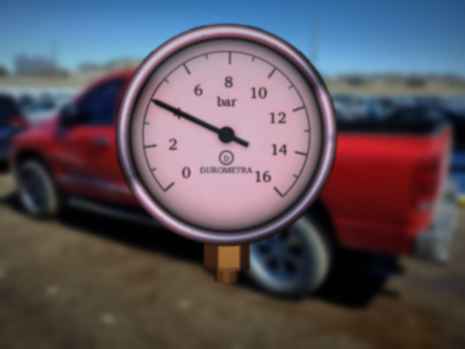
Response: {"value": 4, "unit": "bar"}
